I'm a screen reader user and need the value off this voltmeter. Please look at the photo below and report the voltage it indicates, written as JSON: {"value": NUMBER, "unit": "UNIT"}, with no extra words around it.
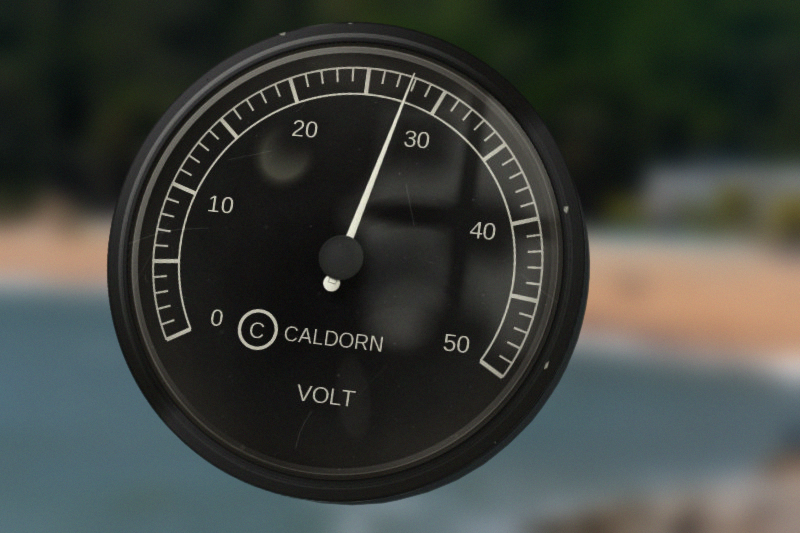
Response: {"value": 28, "unit": "V"}
